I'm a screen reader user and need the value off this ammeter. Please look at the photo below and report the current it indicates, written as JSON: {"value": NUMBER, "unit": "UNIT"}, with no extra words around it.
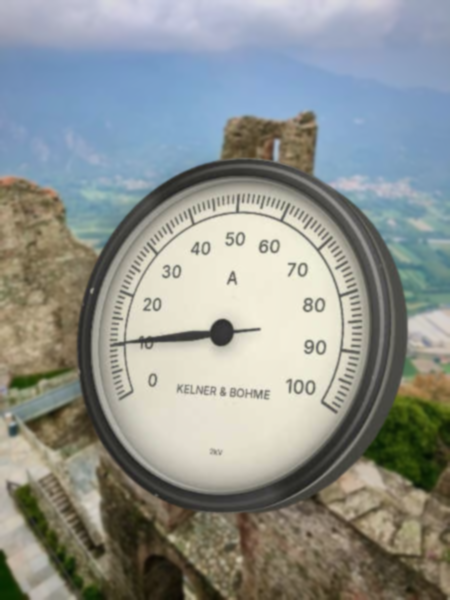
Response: {"value": 10, "unit": "A"}
